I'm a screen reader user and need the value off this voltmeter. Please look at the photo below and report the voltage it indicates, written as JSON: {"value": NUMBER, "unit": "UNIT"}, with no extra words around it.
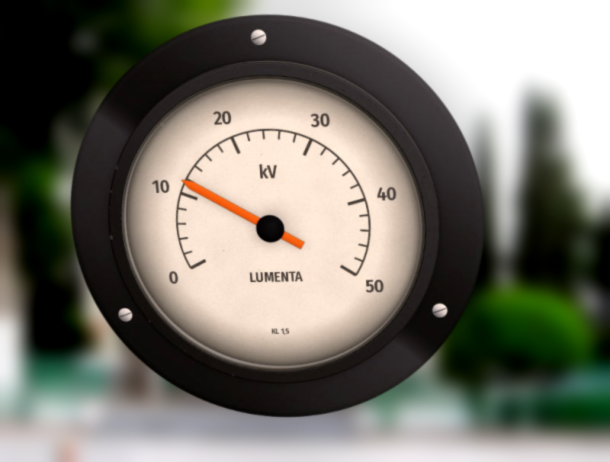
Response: {"value": 12, "unit": "kV"}
